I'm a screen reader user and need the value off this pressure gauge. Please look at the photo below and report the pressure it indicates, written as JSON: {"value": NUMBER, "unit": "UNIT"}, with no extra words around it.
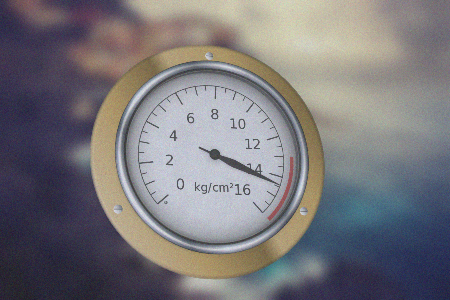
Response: {"value": 14.5, "unit": "kg/cm²"}
